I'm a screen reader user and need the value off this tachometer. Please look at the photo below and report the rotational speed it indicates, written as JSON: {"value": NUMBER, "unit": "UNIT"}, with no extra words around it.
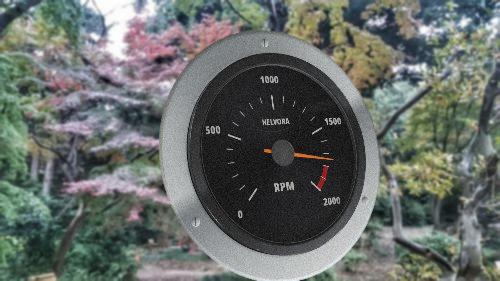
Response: {"value": 1750, "unit": "rpm"}
